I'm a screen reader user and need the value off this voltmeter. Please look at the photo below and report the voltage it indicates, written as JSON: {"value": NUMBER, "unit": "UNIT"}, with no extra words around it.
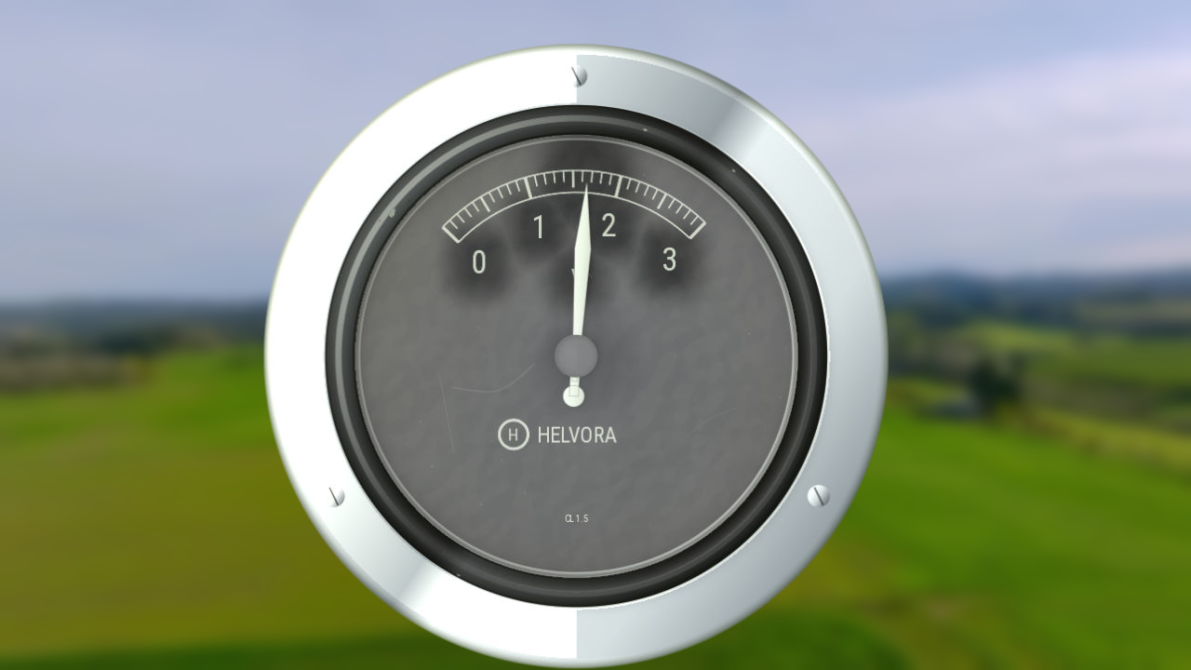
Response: {"value": 1.65, "unit": "V"}
